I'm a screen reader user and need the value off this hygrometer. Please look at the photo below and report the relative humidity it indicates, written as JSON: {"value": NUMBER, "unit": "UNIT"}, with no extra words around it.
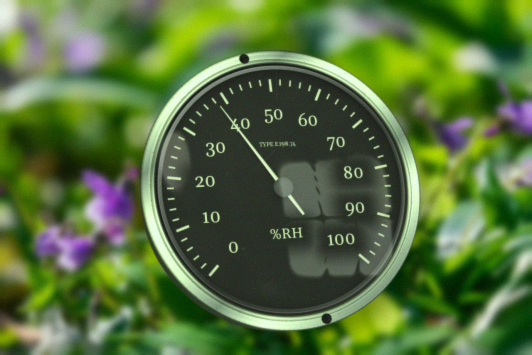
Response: {"value": 38, "unit": "%"}
